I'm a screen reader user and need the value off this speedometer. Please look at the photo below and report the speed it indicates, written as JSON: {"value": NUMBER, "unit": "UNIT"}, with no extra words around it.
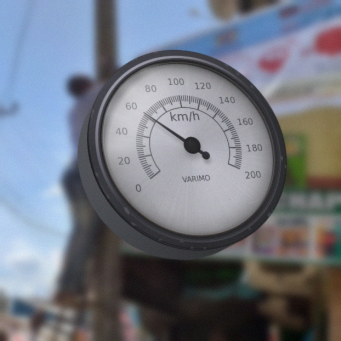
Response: {"value": 60, "unit": "km/h"}
